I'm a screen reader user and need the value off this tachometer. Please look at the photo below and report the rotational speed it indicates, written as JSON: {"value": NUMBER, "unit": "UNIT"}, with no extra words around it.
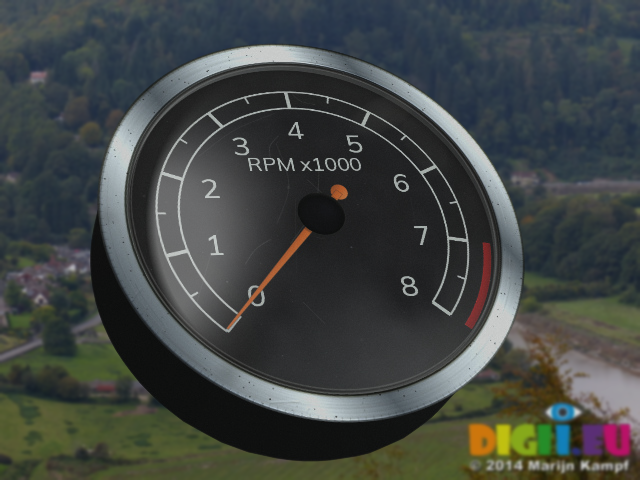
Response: {"value": 0, "unit": "rpm"}
